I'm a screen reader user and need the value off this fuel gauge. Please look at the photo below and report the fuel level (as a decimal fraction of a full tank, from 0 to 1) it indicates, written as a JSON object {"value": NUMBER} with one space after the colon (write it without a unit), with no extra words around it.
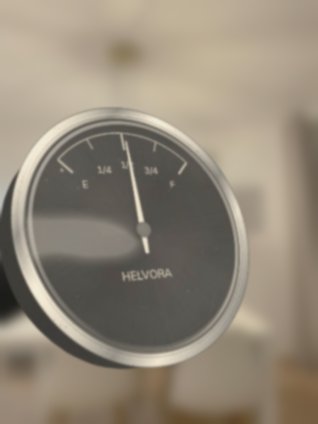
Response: {"value": 0.5}
